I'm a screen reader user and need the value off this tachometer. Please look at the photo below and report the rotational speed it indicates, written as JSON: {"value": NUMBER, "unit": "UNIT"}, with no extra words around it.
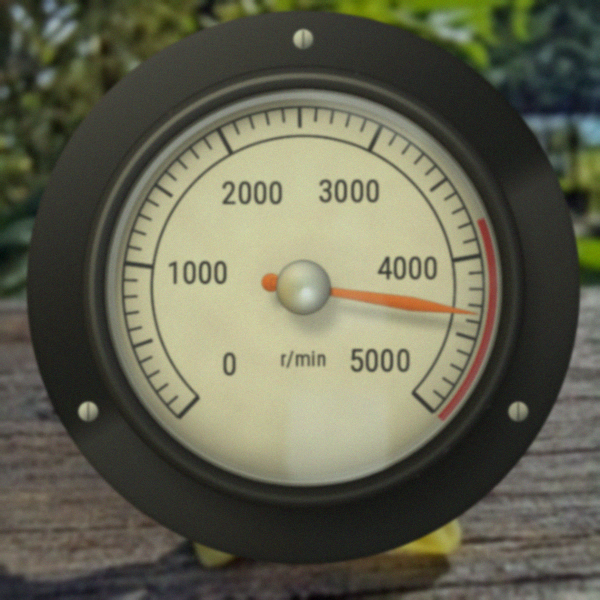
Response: {"value": 4350, "unit": "rpm"}
